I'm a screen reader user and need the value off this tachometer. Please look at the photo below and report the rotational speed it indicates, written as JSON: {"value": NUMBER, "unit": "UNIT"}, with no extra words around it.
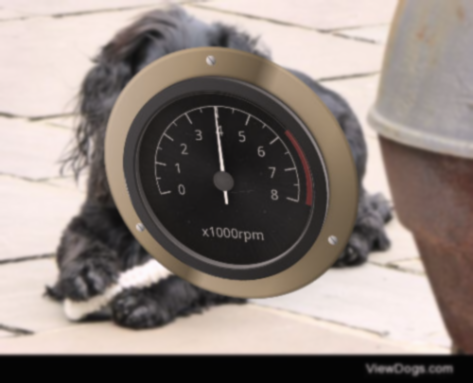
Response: {"value": 4000, "unit": "rpm"}
